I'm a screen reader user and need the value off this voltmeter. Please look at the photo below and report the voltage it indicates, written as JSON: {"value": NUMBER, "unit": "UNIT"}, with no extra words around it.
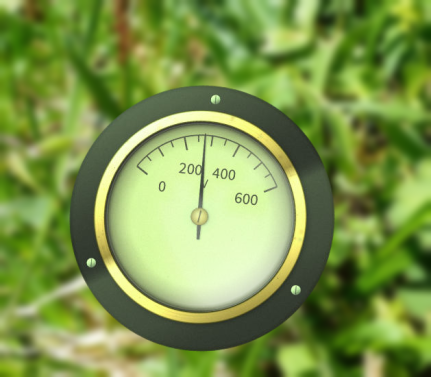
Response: {"value": 275, "unit": "V"}
